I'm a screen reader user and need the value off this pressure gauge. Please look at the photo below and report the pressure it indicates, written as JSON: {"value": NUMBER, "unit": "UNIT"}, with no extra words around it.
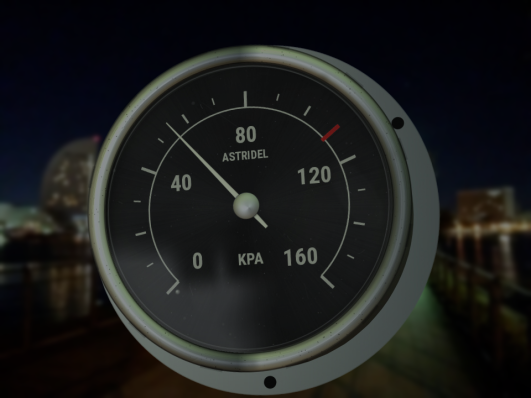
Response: {"value": 55, "unit": "kPa"}
